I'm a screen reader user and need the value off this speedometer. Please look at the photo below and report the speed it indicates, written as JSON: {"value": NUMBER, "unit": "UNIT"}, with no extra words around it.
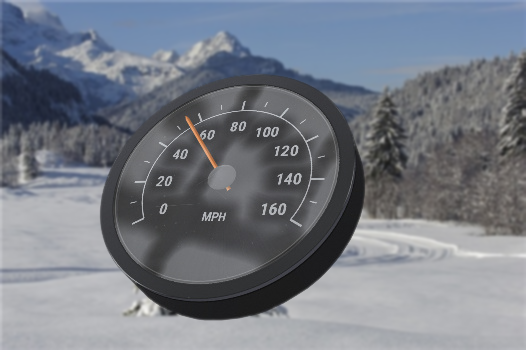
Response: {"value": 55, "unit": "mph"}
